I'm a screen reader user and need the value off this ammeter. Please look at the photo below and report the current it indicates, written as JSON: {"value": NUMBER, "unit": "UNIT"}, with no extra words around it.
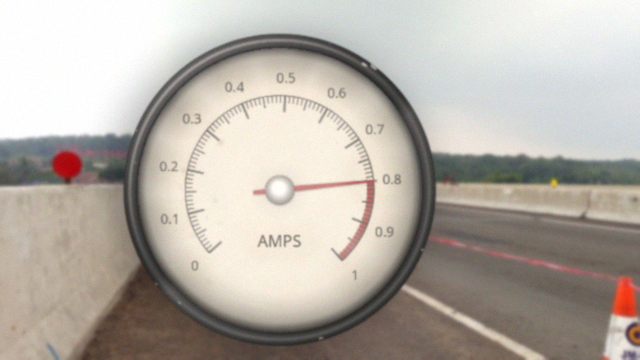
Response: {"value": 0.8, "unit": "A"}
